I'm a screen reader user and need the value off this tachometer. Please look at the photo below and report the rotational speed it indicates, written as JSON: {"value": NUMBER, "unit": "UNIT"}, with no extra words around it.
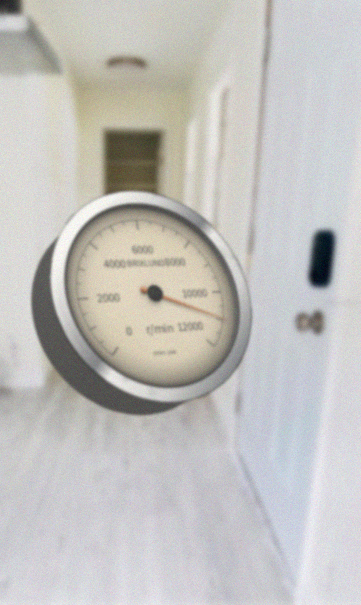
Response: {"value": 11000, "unit": "rpm"}
